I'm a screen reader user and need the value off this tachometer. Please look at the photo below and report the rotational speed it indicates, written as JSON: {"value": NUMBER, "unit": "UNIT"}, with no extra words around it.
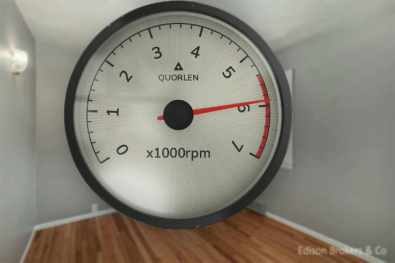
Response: {"value": 5900, "unit": "rpm"}
